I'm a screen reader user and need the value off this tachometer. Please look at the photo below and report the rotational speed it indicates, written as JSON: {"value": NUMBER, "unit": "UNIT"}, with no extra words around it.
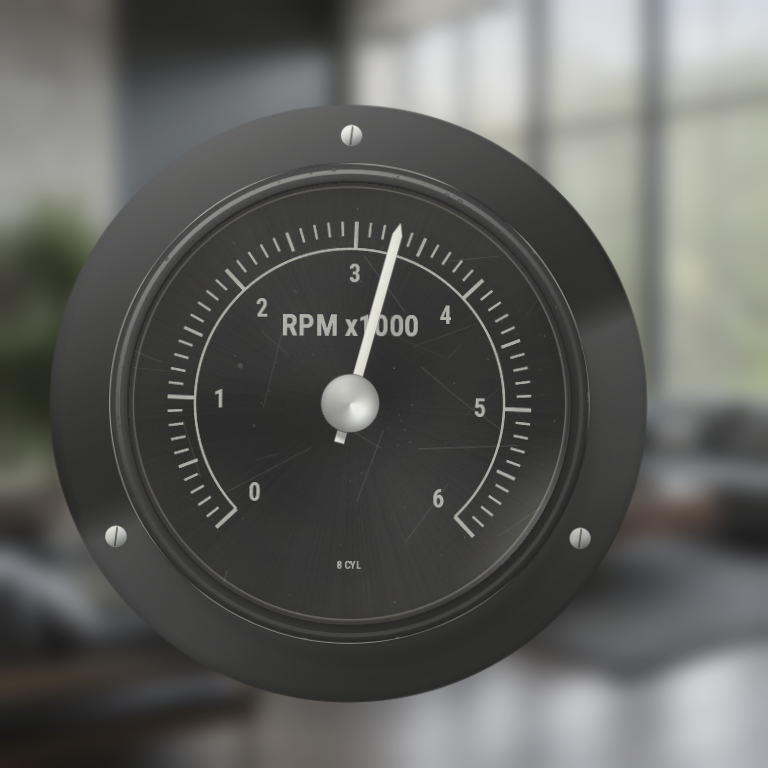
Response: {"value": 3300, "unit": "rpm"}
